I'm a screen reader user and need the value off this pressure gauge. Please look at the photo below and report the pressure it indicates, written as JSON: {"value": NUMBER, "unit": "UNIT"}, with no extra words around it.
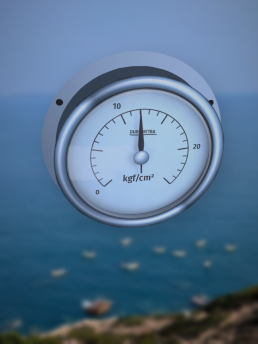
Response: {"value": 12, "unit": "kg/cm²"}
